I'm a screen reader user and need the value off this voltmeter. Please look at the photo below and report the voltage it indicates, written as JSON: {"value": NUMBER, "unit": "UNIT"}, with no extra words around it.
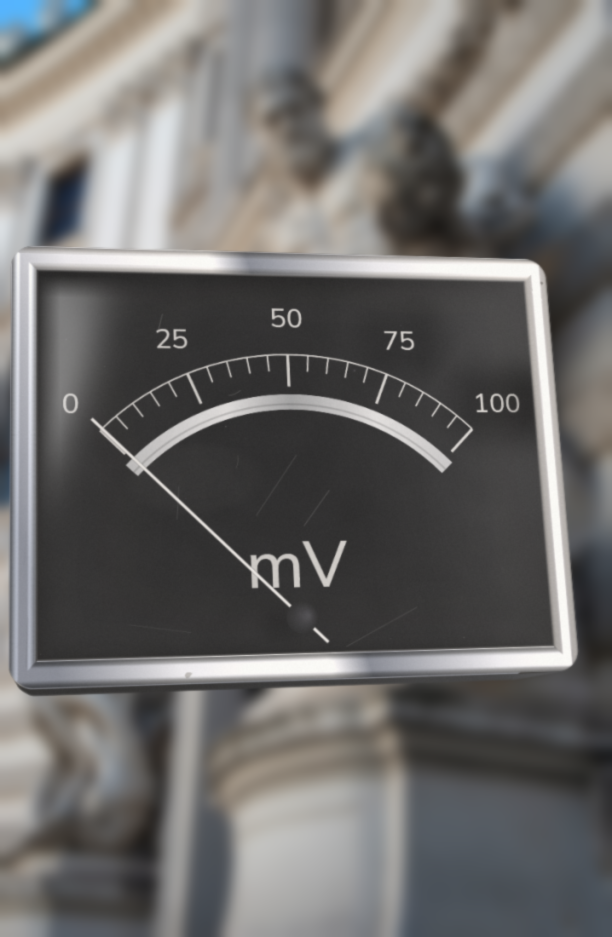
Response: {"value": 0, "unit": "mV"}
